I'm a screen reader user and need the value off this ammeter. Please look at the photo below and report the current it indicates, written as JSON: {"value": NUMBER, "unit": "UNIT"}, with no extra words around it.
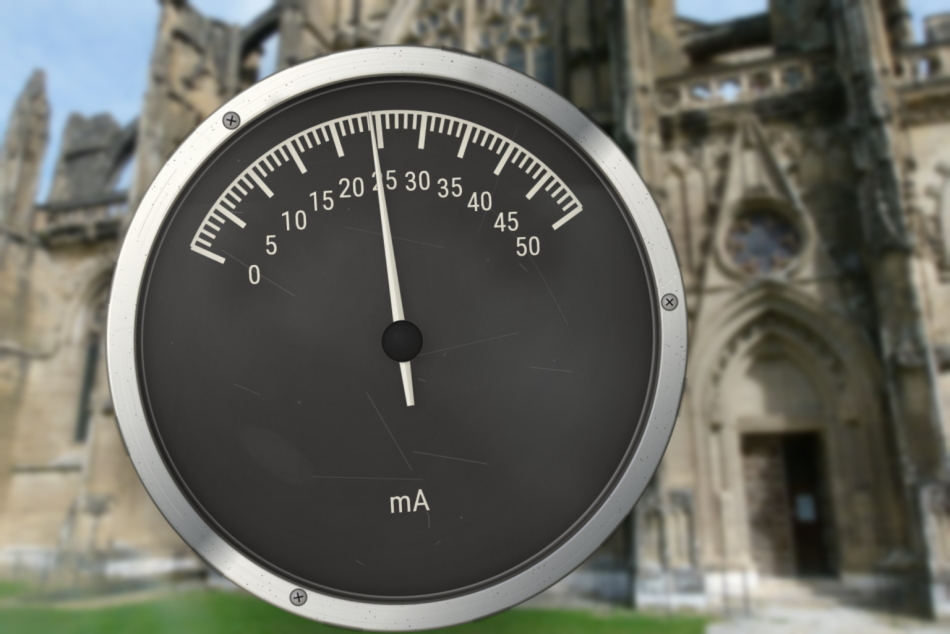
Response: {"value": 24, "unit": "mA"}
